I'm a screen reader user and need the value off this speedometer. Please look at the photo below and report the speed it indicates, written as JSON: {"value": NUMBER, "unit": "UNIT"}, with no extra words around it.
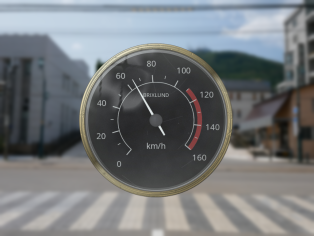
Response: {"value": 65, "unit": "km/h"}
